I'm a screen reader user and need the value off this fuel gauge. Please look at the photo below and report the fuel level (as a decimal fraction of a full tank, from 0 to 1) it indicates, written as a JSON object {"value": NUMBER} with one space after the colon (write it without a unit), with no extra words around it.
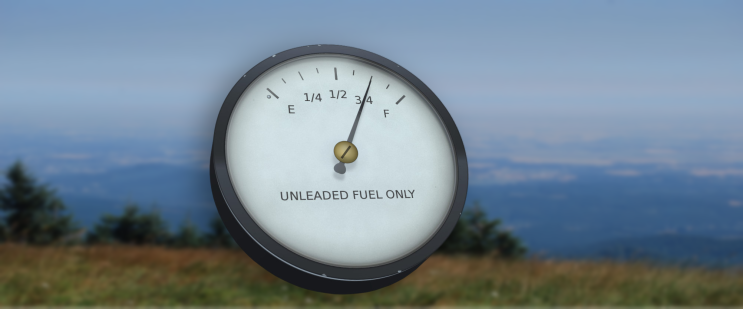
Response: {"value": 0.75}
